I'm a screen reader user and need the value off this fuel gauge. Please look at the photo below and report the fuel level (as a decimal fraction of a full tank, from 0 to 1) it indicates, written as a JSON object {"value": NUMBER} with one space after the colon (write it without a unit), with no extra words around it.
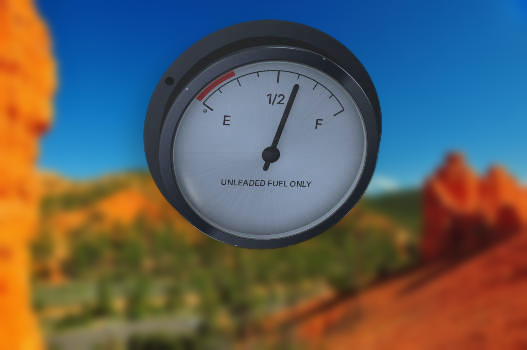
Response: {"value": 0.625}
